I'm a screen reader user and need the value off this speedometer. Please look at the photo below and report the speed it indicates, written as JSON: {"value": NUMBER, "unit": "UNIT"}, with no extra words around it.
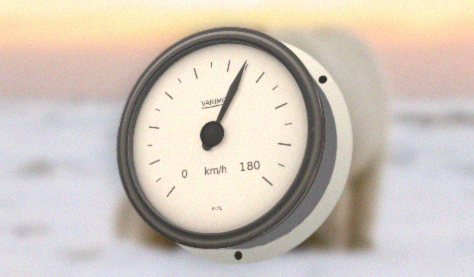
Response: {"value": 110, "unit": "km/h"}
